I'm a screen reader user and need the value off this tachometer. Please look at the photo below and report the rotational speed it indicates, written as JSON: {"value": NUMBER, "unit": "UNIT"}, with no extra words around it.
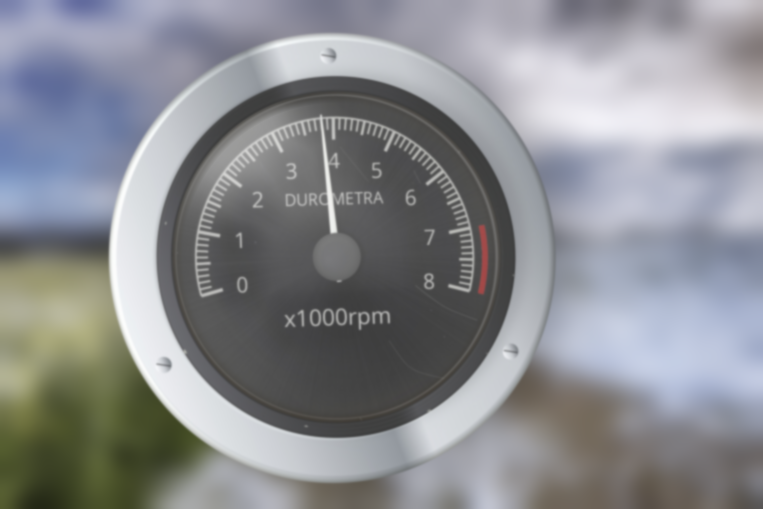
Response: {"value": 3800, "unit": "rpm"}
